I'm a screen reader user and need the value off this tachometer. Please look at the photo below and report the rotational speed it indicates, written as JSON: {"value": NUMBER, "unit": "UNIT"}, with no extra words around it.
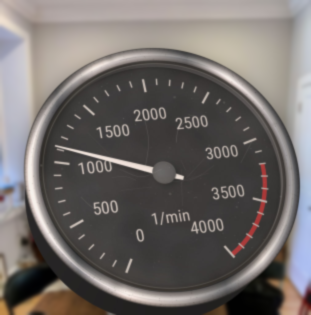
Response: {"value": 1100, "unit": "rpm"}
